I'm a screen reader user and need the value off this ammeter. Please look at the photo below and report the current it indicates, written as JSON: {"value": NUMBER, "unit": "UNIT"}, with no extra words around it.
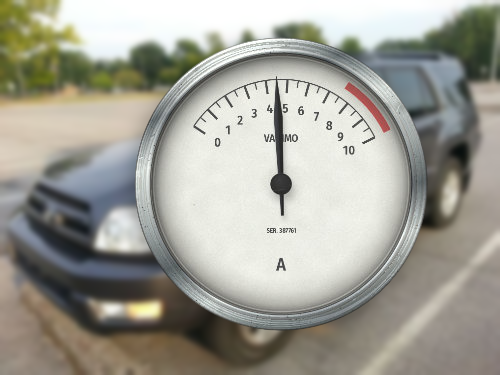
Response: {"value": 4.5, "unit": "A"}
